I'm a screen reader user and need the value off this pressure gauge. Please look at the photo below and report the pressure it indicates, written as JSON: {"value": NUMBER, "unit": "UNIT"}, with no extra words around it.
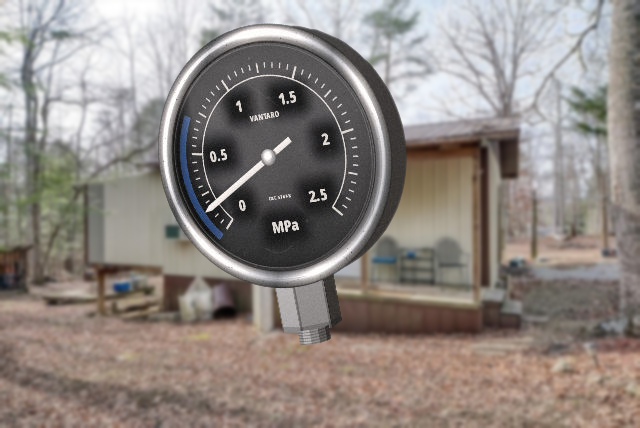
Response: {"value": 0.15, "unit": "MPa"}
